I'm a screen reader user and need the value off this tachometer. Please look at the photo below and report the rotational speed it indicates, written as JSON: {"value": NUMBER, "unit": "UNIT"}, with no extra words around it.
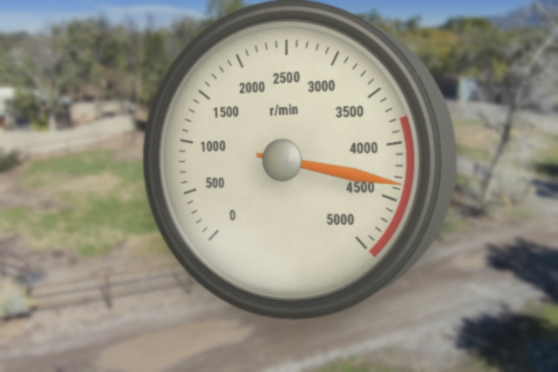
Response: {"value": 4350, "unit": "rpm"}
